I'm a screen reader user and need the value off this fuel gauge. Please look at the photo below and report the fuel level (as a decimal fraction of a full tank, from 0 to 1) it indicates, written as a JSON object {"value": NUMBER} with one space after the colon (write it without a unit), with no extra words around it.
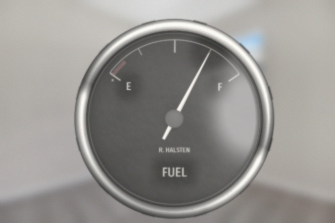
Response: {"value": 0.75}
